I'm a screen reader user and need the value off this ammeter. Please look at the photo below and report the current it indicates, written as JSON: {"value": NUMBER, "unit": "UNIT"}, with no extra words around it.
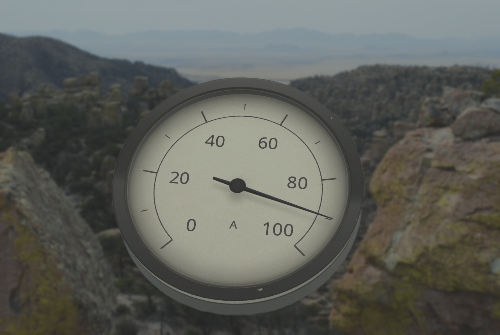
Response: {"value": 90, "unit": "A"}
